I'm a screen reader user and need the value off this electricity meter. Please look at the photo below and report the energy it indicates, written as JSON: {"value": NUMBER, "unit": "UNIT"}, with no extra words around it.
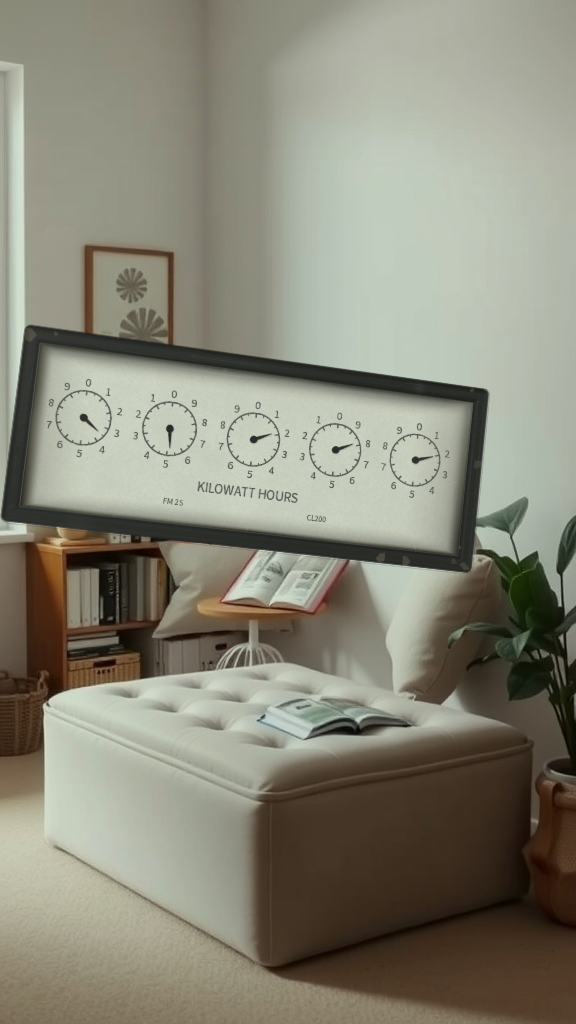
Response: {"value": 35182, "unit": "kWh"}
